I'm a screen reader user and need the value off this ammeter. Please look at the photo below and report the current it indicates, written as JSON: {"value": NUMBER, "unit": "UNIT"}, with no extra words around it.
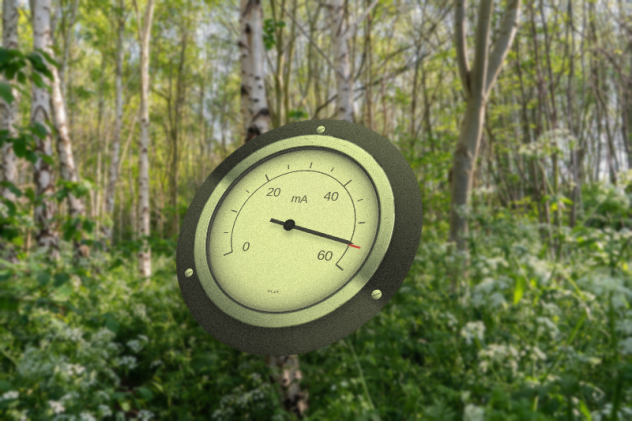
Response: {"value": 55, "unit": "mA"}
